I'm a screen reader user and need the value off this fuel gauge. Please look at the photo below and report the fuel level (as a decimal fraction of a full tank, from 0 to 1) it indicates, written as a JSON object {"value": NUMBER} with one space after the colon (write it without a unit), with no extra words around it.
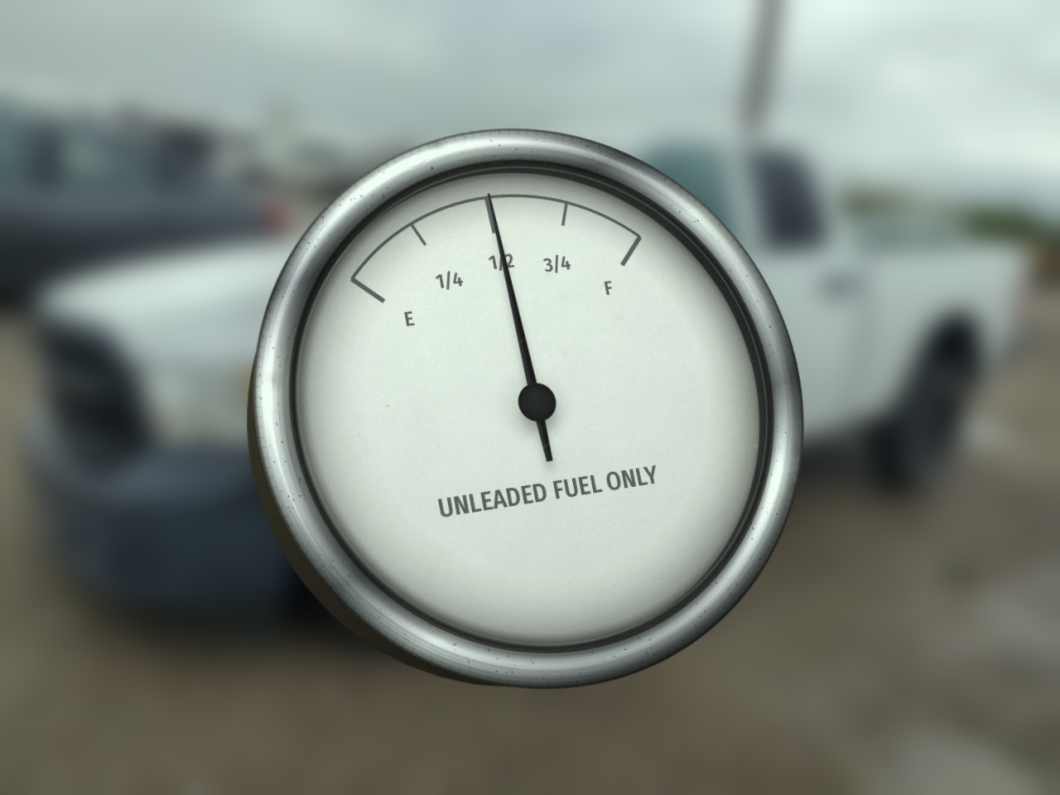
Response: {"value": 0.5}
